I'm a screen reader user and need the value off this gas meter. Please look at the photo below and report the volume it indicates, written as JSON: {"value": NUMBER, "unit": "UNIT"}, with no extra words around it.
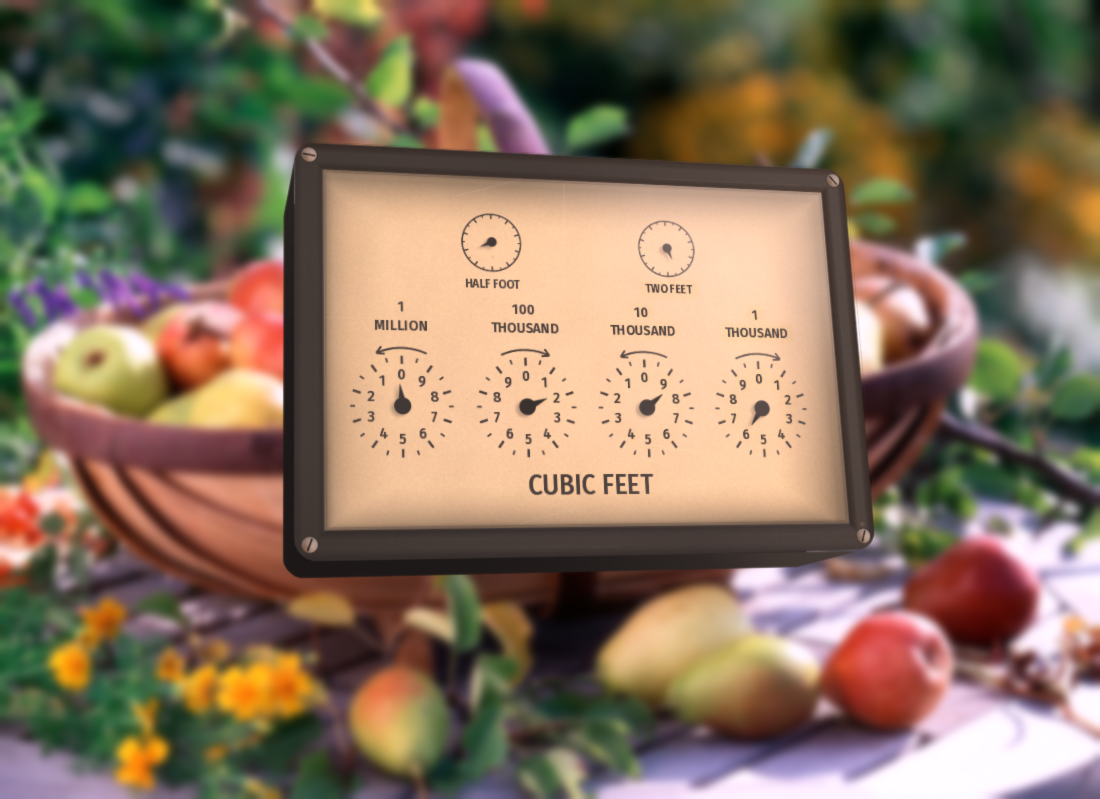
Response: {"value": 18600, "unit": "ft³"}
